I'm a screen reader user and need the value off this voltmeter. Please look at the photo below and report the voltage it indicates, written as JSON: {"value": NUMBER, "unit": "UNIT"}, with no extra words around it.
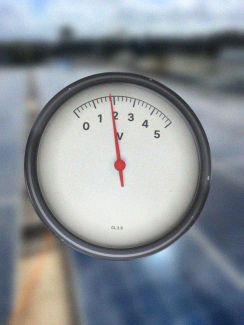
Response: {"value": 1.8, "unit": "V"}
